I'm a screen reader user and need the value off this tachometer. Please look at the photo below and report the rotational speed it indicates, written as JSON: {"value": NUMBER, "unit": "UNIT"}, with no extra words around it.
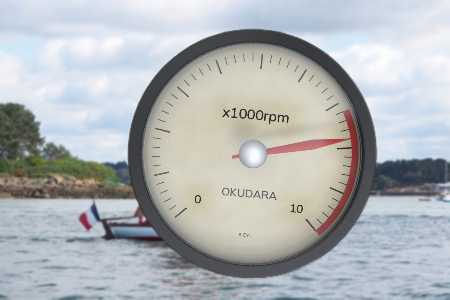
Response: {"value": 7800, "unit": "rpm"}
